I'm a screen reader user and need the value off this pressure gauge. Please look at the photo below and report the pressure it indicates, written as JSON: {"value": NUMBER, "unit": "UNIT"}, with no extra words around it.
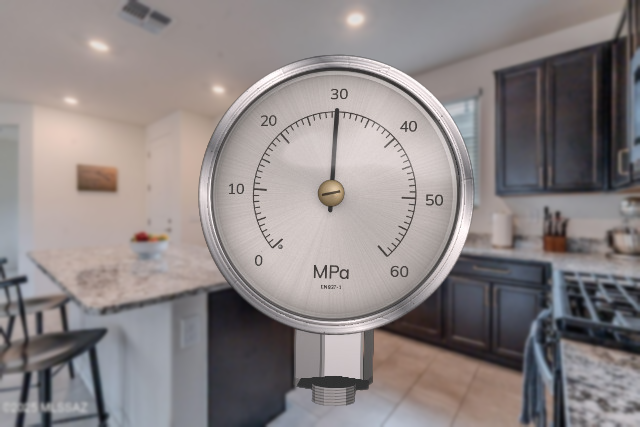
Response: {"value": 30, "unit": "MPa"}
